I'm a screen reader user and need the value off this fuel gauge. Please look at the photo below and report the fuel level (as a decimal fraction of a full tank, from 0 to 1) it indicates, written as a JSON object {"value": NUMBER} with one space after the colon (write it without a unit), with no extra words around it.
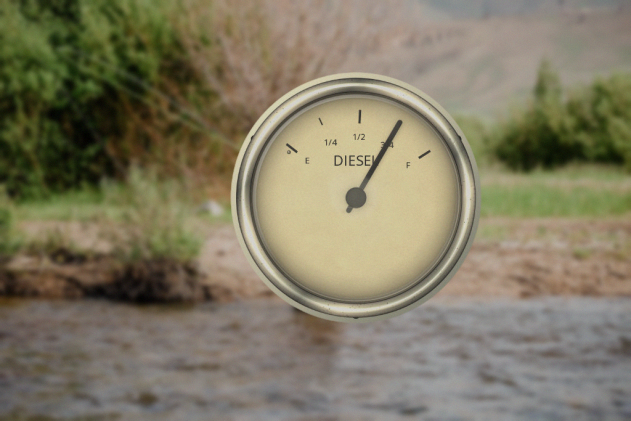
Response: {"value": 0.75}
